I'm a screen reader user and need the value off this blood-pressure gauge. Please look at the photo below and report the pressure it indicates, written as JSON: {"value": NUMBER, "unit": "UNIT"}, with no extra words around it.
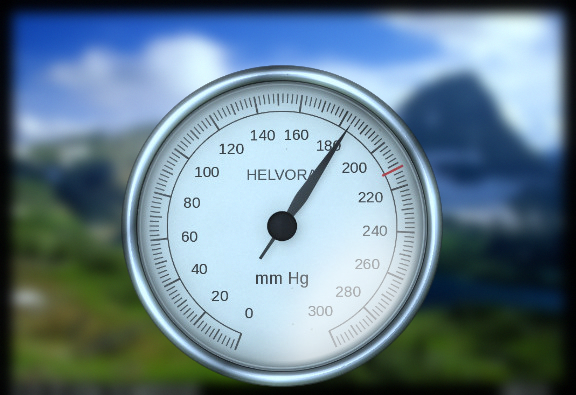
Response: {"value": 184, "unit": "mmHg"}
